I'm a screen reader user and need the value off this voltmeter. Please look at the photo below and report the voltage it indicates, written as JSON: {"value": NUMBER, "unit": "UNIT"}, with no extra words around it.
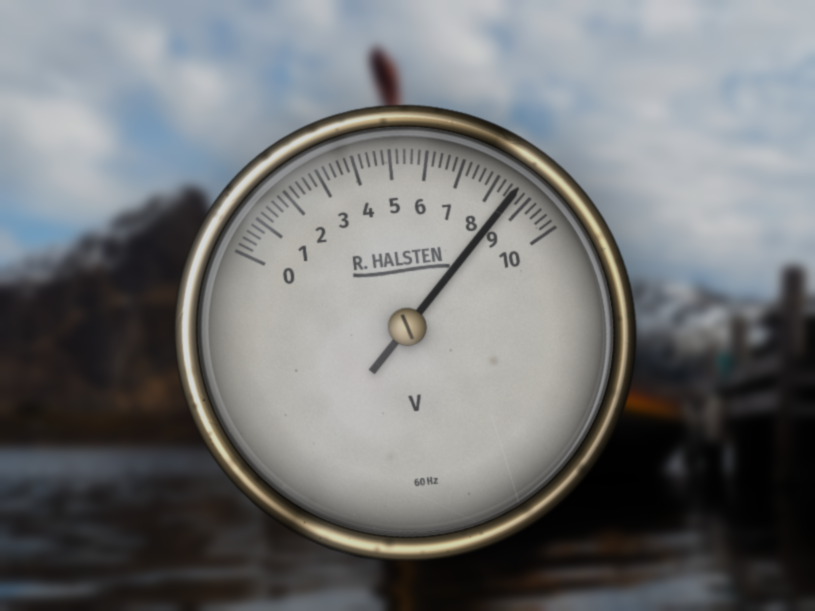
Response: {"value": 8.6, "unit": "V"}
